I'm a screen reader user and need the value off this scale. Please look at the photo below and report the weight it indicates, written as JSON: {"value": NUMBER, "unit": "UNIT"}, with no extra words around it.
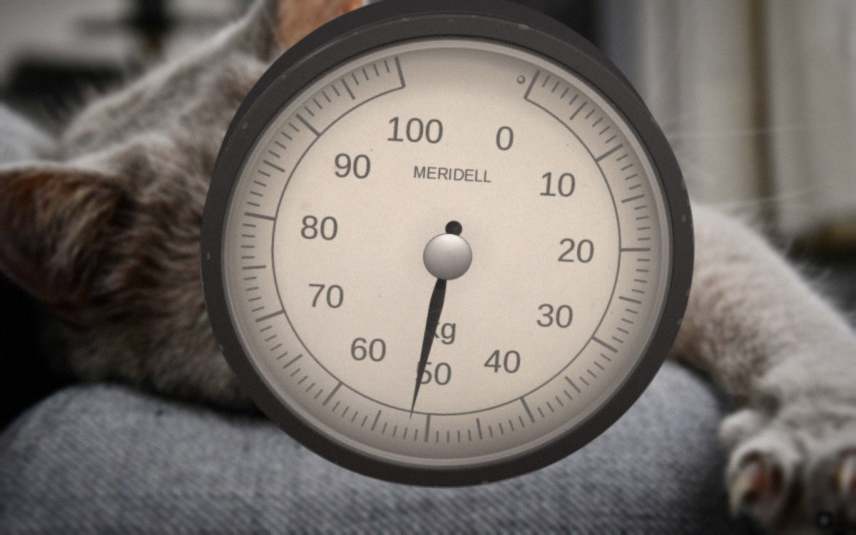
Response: {"value": 52, "unit": "kg"}
